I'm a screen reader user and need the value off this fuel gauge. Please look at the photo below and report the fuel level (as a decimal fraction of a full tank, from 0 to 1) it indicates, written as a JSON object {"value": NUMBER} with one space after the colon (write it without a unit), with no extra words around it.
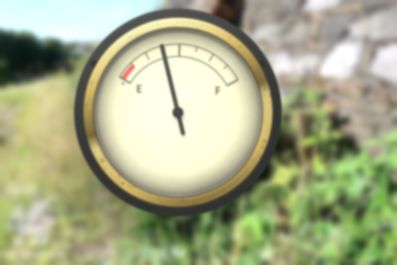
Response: {"value": 0.375}
